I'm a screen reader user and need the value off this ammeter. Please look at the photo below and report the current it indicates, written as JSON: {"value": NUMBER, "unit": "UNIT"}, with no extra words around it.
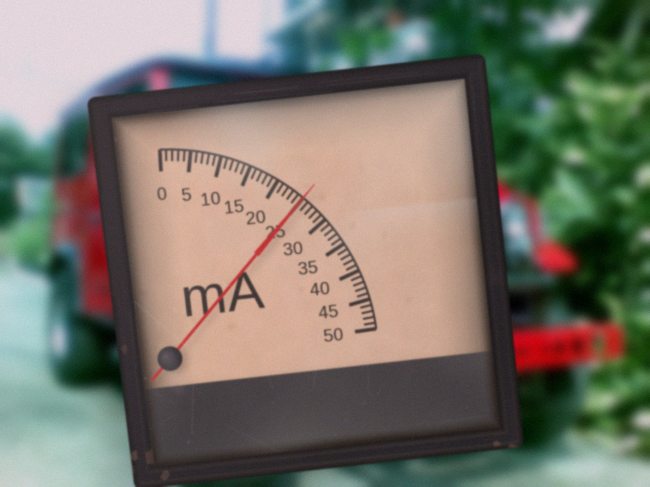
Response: {"value": 25, "unit": "mA"}
